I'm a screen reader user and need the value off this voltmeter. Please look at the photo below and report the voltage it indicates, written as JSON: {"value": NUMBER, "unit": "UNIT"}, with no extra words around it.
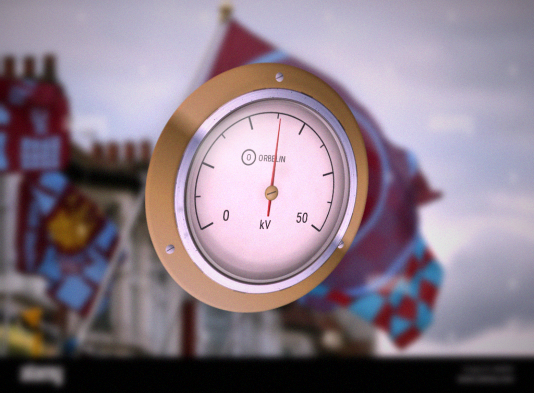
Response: {"value": 25, "unit": "kV"}
